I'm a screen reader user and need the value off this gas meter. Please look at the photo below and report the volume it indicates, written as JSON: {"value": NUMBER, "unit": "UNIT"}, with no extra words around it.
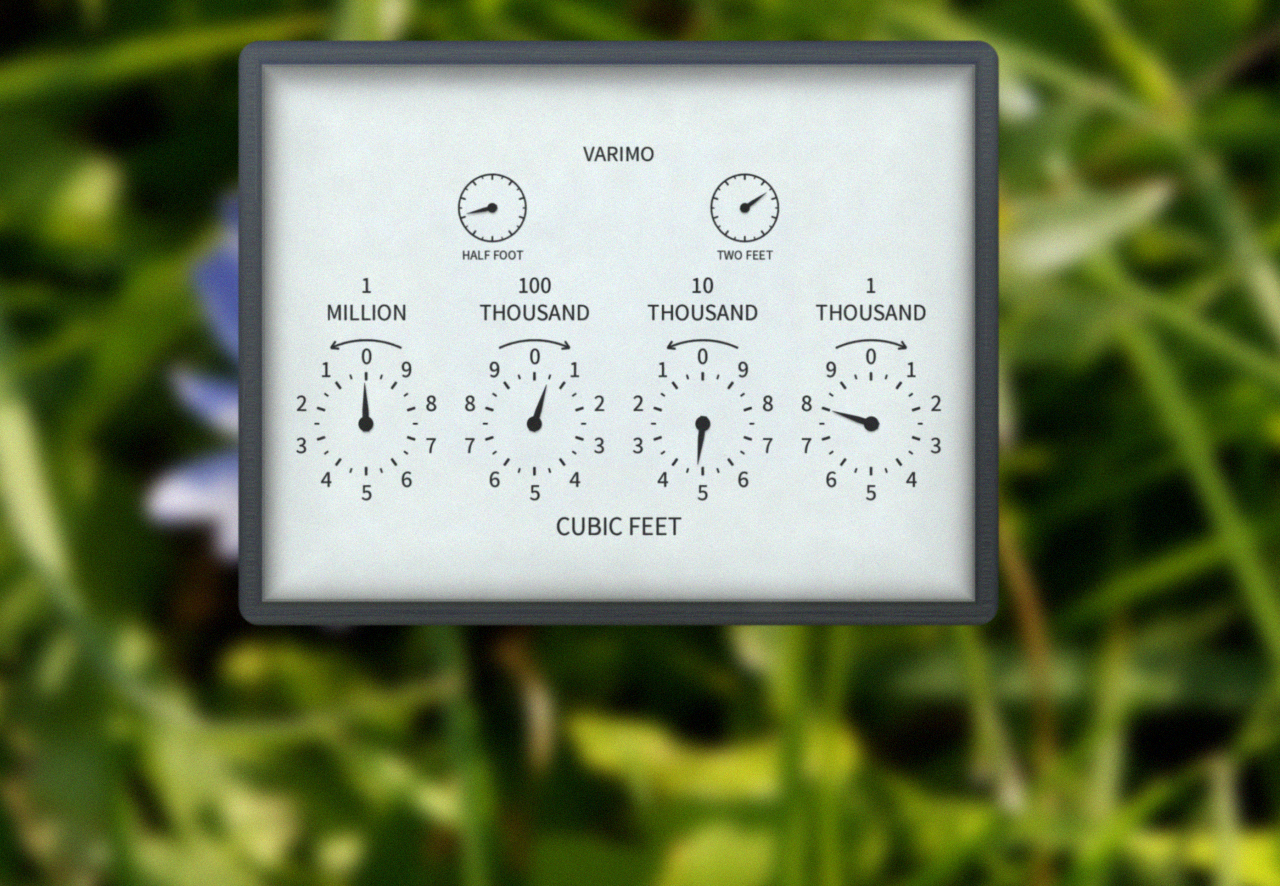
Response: {"value": 4800, "unit": "ft³"}
